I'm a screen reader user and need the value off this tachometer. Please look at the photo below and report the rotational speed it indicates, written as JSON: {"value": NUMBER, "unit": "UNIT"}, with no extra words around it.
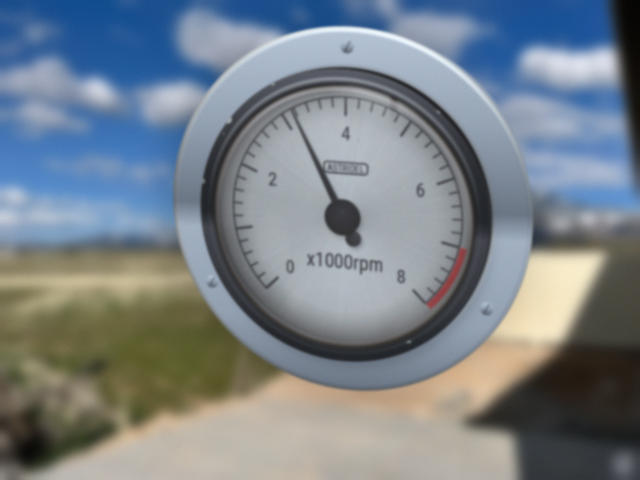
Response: {"value": 3200, "unit": "rpm"}
